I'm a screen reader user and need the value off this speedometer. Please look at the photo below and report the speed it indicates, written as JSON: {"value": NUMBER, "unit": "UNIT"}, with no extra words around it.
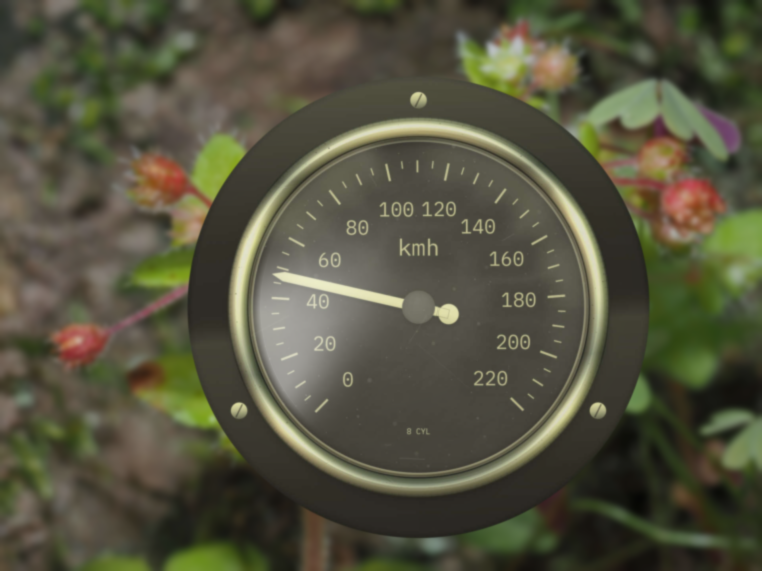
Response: {"value": 47.5, "unit": "km/h"}
